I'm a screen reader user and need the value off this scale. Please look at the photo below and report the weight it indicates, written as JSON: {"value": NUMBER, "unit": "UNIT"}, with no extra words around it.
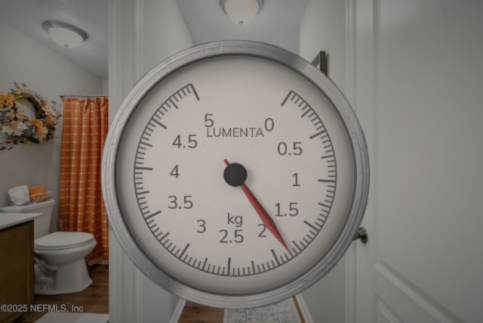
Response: {"value": 1.85, "unit": "kg"}
